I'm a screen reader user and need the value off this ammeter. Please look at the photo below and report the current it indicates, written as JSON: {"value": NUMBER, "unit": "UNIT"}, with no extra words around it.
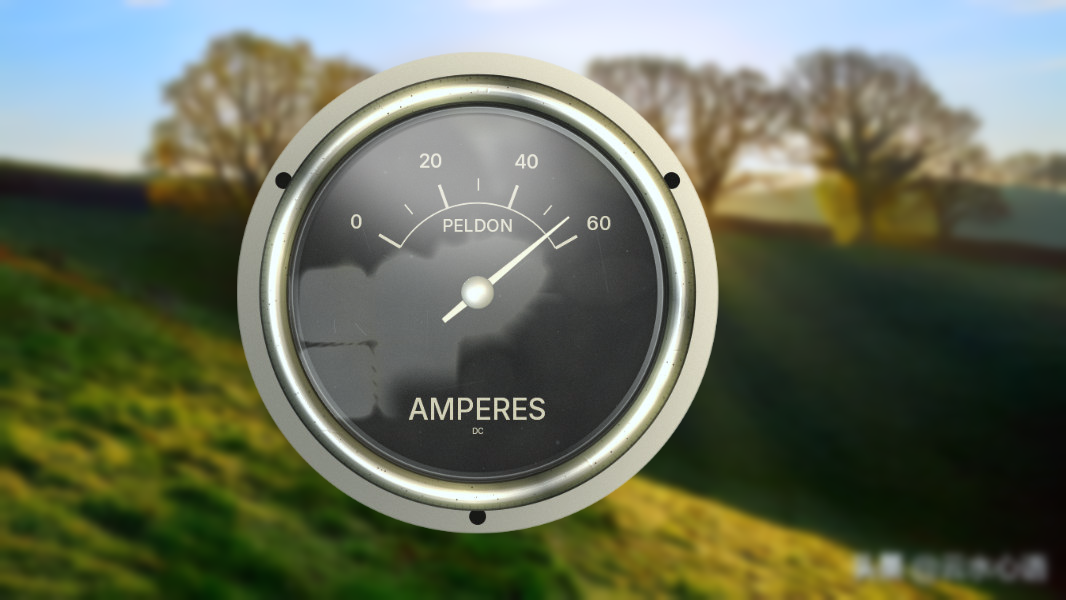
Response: {"value": 55, "unit": "A"}
